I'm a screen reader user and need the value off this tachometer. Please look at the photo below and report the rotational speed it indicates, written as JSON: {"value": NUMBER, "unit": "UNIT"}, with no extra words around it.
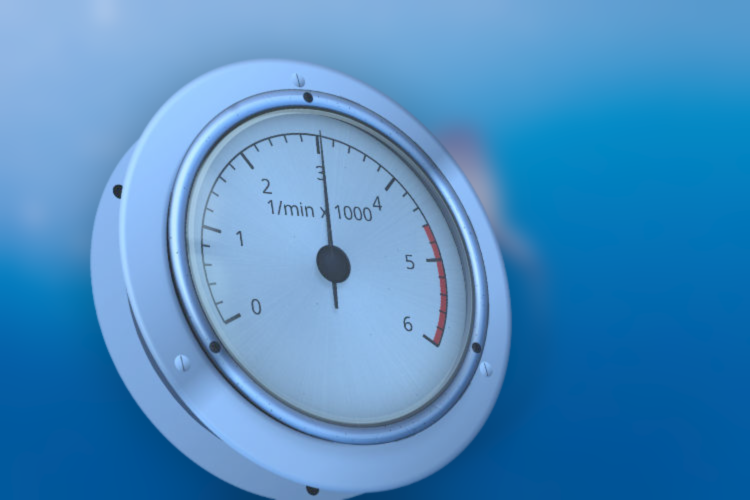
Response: {"value": 3000, "unit": "rpm"}
